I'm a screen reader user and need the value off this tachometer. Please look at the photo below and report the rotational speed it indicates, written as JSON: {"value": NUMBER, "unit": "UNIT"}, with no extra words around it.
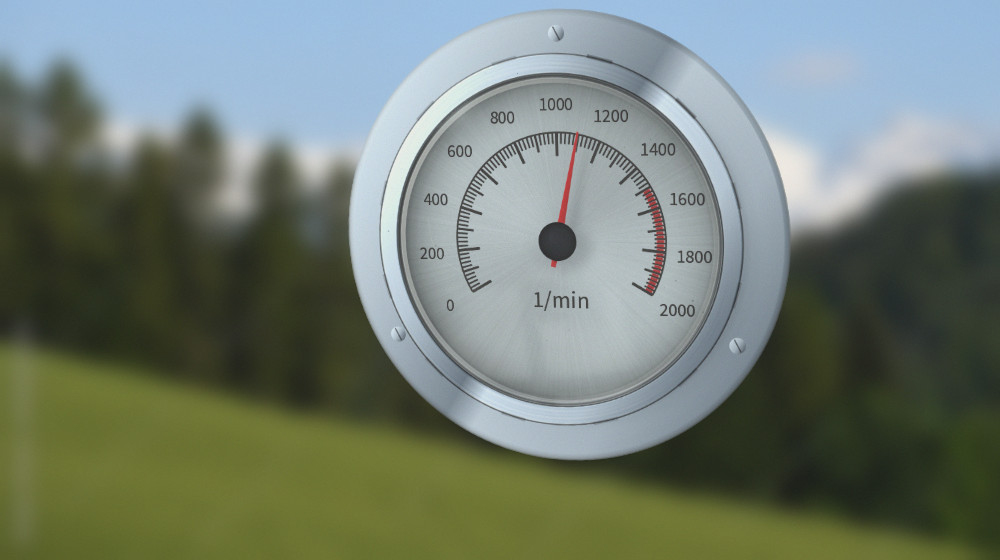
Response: {"value": 1100, "unit": "rpm"}
